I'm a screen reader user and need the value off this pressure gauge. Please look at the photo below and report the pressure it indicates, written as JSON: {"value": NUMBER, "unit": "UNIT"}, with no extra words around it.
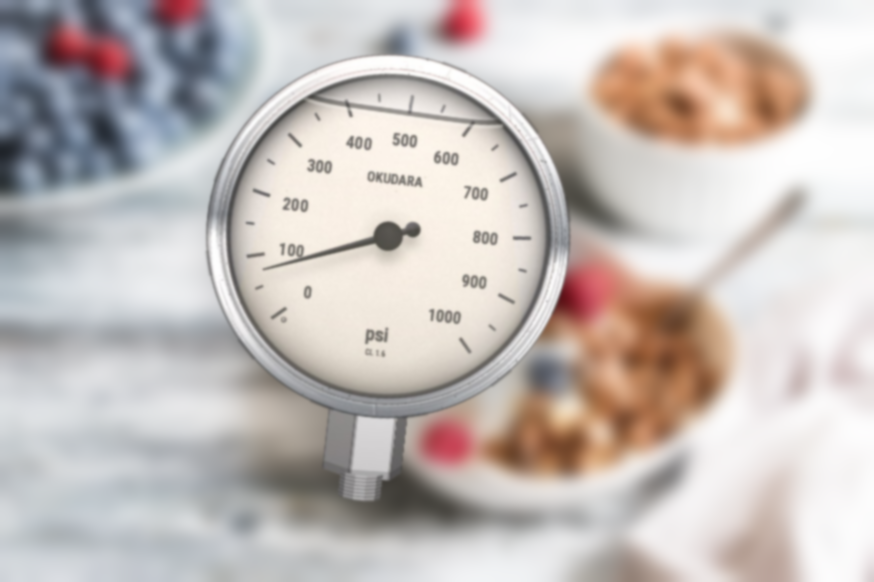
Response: {"value": 75, "unit": "psi"}
